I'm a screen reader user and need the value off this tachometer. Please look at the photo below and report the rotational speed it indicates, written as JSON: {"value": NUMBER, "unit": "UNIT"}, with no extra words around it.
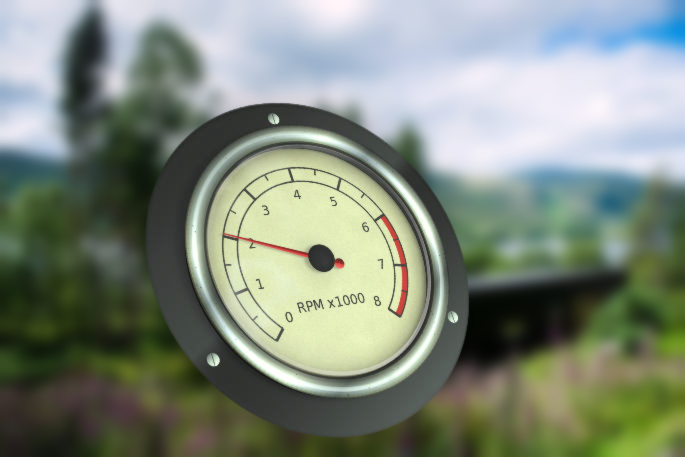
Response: {"value": 2000, "unit": "rpm"}
